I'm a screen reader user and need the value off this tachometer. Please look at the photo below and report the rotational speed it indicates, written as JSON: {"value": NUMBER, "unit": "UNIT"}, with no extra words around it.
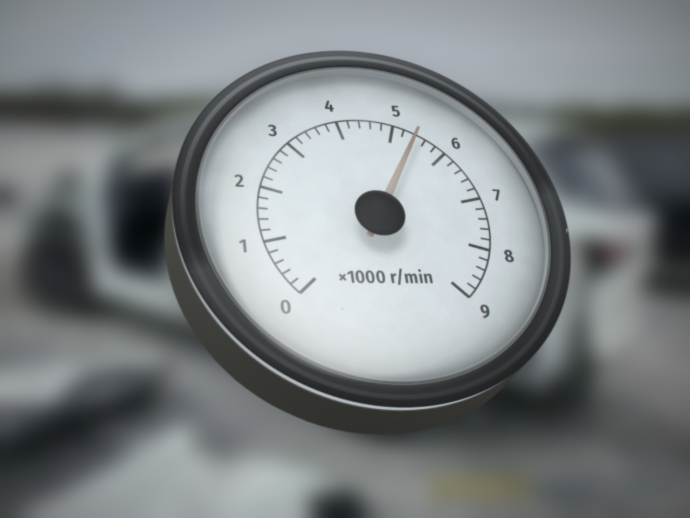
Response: {"value": 5400, "unit": "rpm"}
